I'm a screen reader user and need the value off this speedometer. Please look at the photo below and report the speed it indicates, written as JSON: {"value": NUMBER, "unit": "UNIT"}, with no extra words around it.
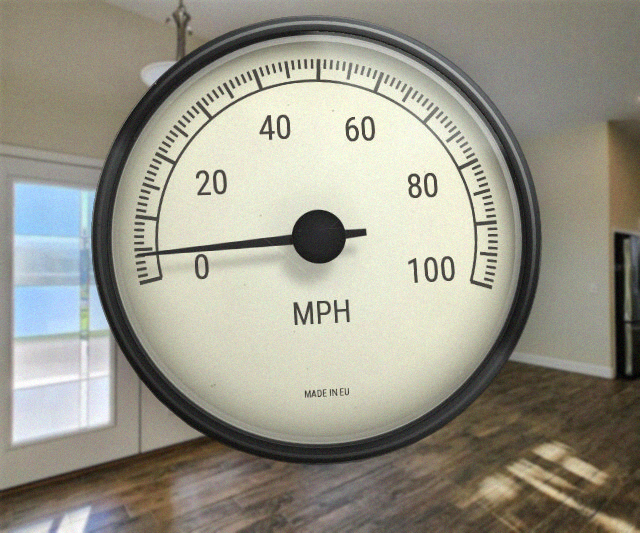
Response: {"value": 4, "unit": "mph"}
